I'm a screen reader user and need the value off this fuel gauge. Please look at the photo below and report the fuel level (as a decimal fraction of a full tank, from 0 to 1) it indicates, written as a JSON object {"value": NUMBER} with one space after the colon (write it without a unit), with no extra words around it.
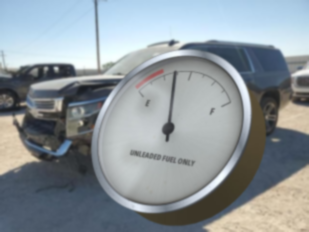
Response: {"value": 0.375}
